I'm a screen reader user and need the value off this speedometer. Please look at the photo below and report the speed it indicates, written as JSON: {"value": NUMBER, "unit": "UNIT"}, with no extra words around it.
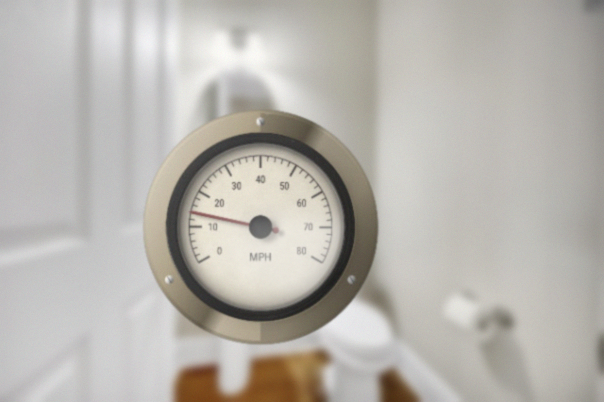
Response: {"value": 14, "unit": "mph"}
